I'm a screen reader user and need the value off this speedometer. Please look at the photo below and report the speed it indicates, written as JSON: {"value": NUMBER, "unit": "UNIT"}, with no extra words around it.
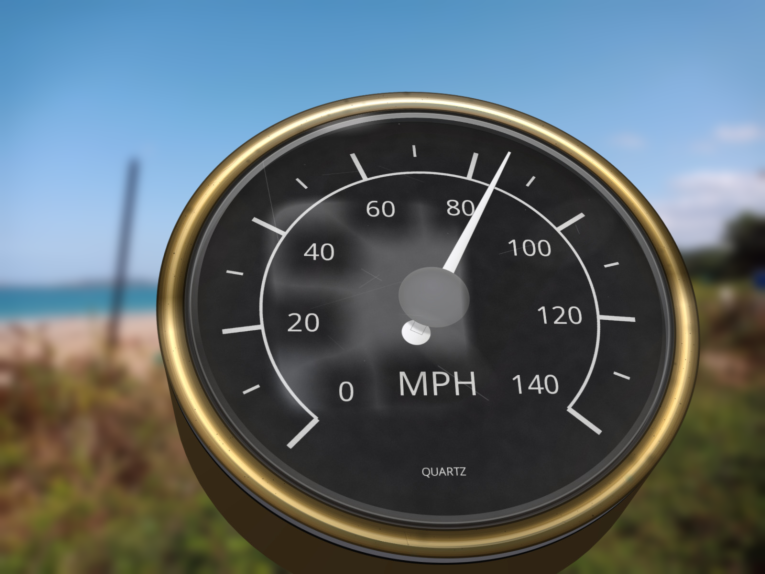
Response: {"value": 85, "unit": "mph"}
